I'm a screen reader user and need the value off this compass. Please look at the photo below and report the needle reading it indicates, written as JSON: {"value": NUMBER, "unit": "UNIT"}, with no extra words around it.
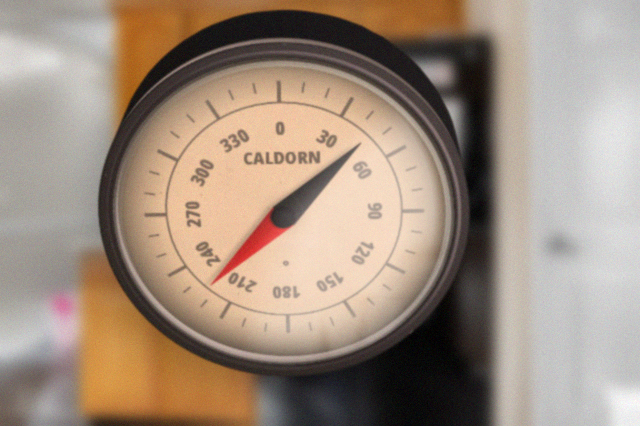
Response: {"value": 225, "unit": "°"}
